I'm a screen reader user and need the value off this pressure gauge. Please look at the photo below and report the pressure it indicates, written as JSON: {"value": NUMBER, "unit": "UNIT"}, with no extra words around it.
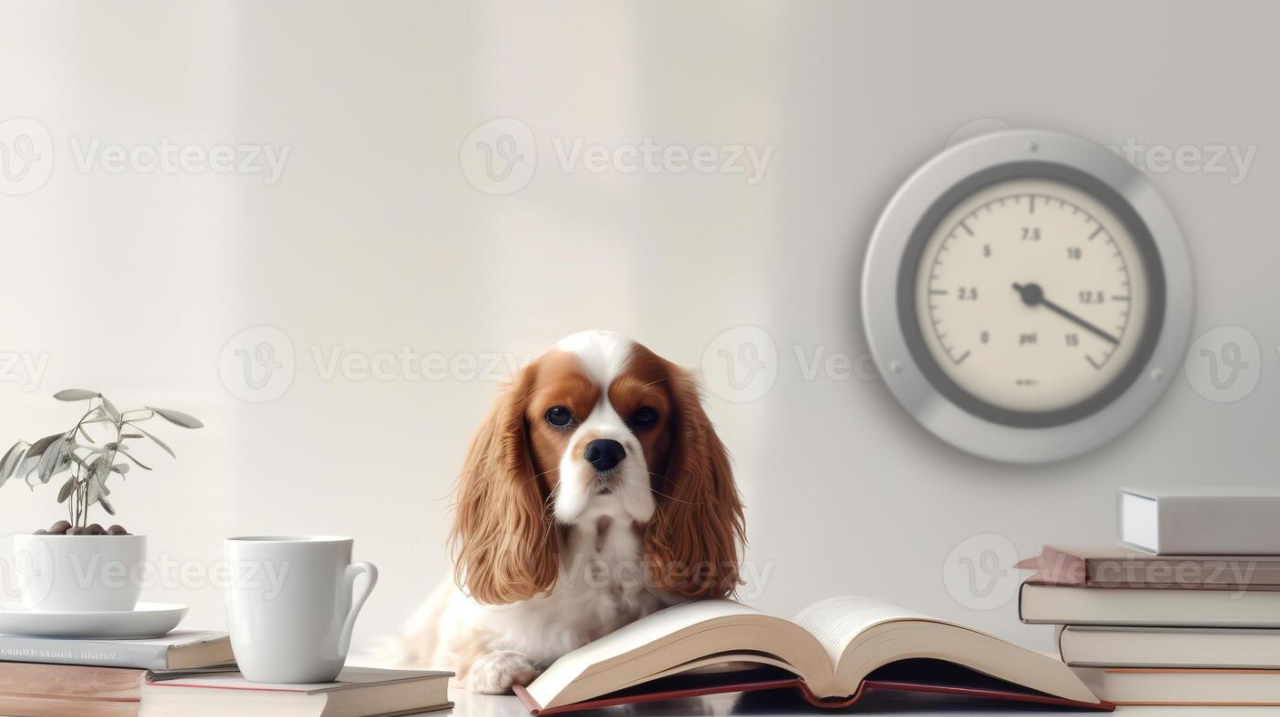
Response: {"value": 14, "unit": "psi"}
